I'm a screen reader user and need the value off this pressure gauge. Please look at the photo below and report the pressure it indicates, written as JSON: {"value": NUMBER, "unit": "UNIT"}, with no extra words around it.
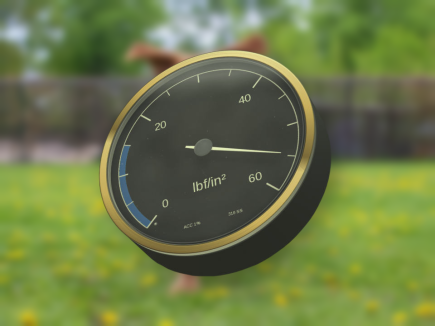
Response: {"value": 55, "unit": "psi"}
